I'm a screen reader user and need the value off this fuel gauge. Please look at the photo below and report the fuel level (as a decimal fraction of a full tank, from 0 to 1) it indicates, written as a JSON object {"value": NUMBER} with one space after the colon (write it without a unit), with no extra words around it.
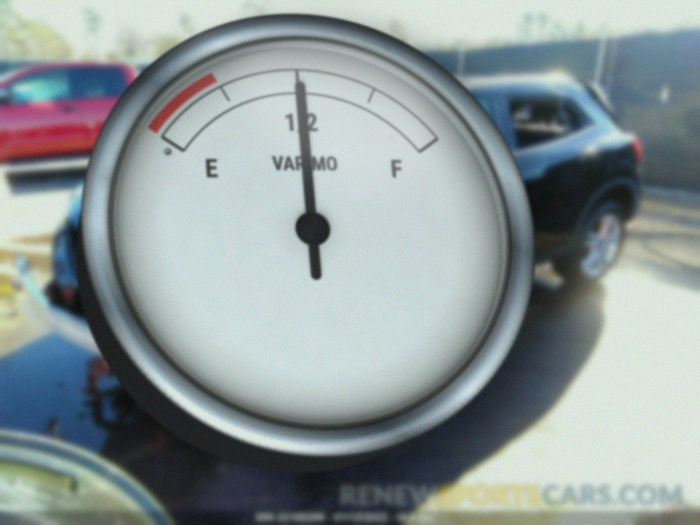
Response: {"value": 0.5}
